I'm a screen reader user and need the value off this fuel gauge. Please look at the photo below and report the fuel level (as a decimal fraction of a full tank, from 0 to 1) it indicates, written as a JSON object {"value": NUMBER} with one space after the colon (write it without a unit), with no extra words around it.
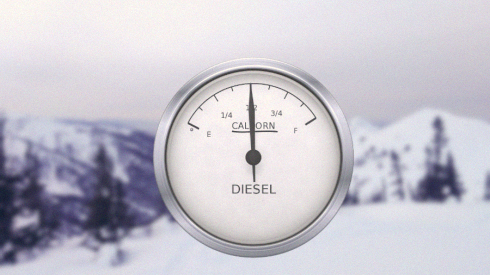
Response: {"value": 0.5}
